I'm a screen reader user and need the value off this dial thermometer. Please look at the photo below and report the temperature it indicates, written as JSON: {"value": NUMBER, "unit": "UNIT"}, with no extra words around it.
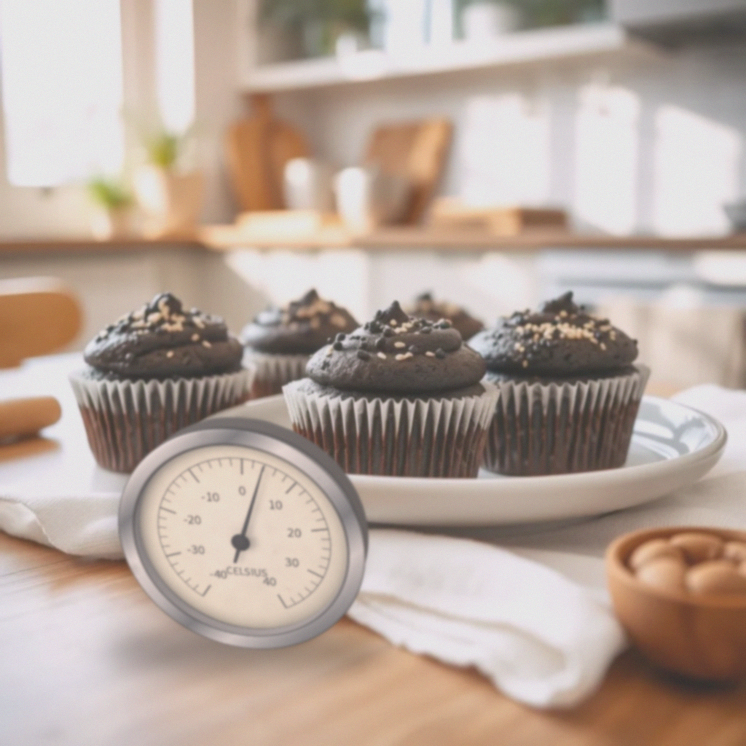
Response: {"value": 4, "unit": "°C"}
